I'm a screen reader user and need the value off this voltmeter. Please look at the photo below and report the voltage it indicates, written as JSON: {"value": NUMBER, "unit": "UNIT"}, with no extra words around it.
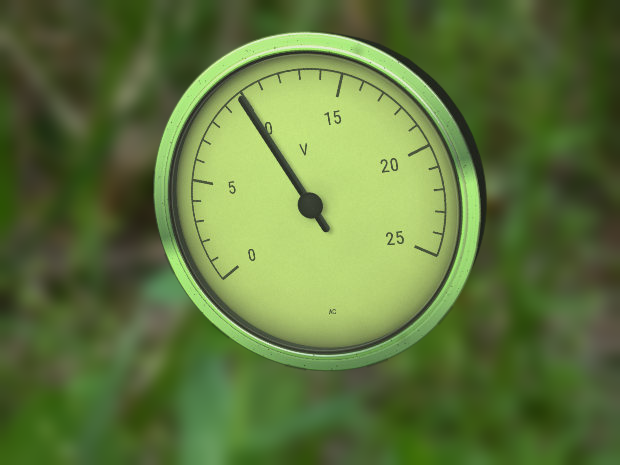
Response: {"value": 10, "unit": "V"}
